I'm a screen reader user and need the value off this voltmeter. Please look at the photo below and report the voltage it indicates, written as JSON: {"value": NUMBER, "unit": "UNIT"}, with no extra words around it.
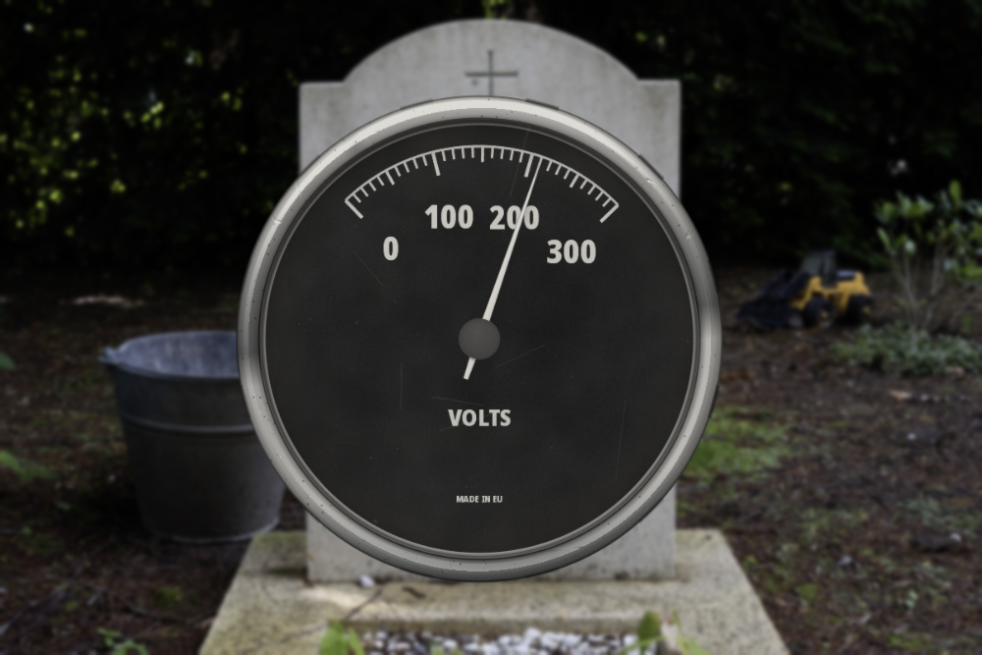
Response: {"value": 210, "unit": "V"}
